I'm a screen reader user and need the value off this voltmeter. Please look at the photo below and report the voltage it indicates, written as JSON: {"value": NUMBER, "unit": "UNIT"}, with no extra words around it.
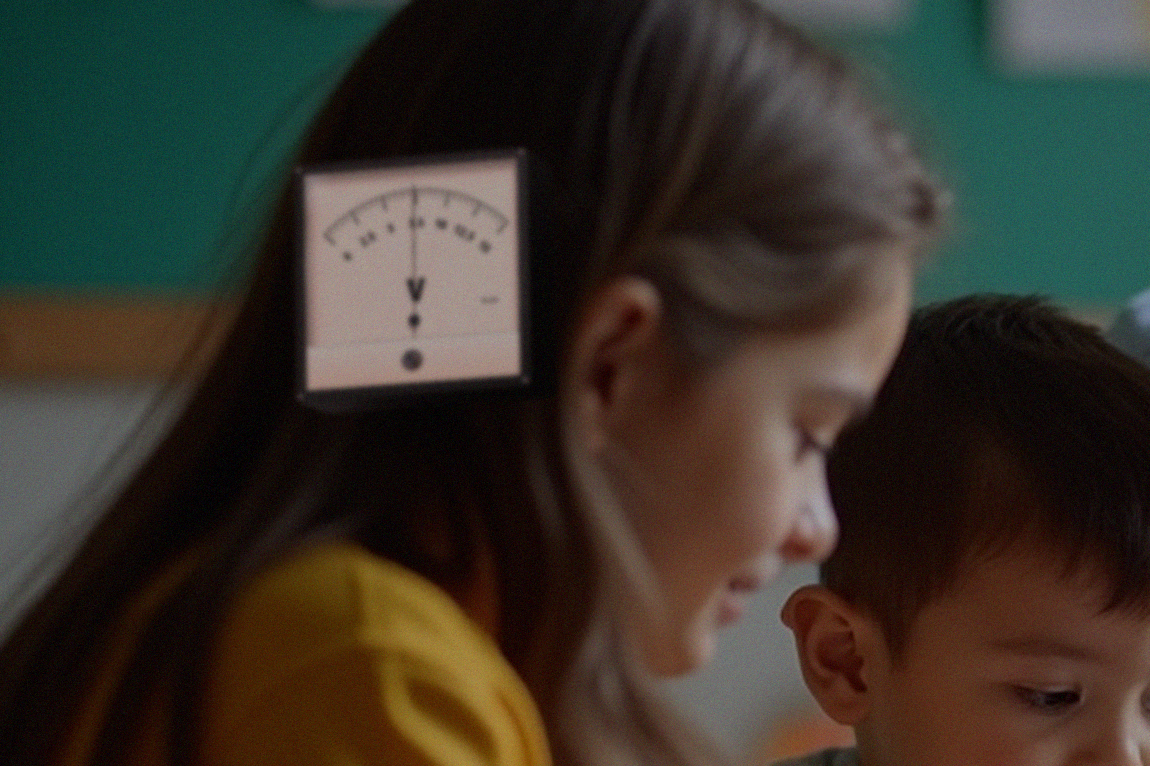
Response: {"value": 7.5, "unit": "V"}
